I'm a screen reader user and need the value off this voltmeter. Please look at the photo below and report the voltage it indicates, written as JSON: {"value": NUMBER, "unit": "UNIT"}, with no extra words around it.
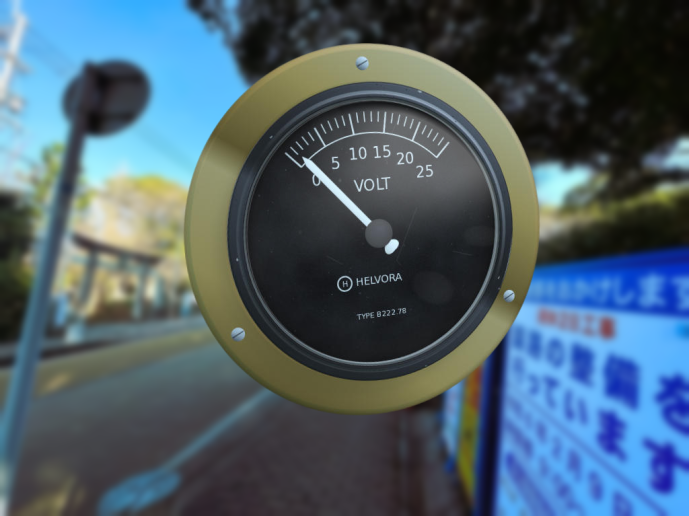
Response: {"value": 1, "unit": "V"}
